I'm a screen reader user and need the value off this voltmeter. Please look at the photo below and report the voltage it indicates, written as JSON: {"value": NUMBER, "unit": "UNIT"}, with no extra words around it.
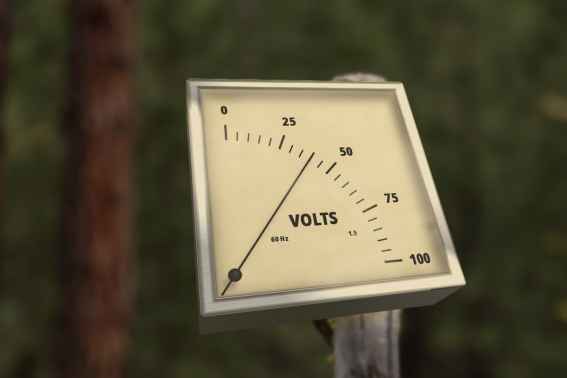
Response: {"value": 40, "unit": "V"}
